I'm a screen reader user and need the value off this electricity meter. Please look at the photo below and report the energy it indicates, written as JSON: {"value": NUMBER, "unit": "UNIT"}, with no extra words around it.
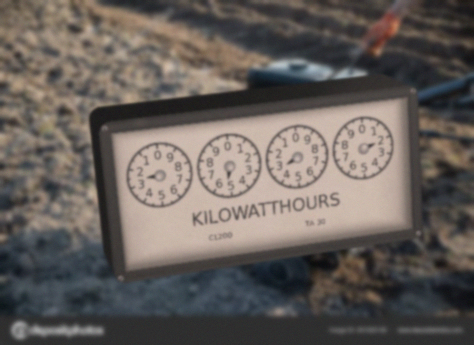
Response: {"value": 2532, "unit": "kWh"}
